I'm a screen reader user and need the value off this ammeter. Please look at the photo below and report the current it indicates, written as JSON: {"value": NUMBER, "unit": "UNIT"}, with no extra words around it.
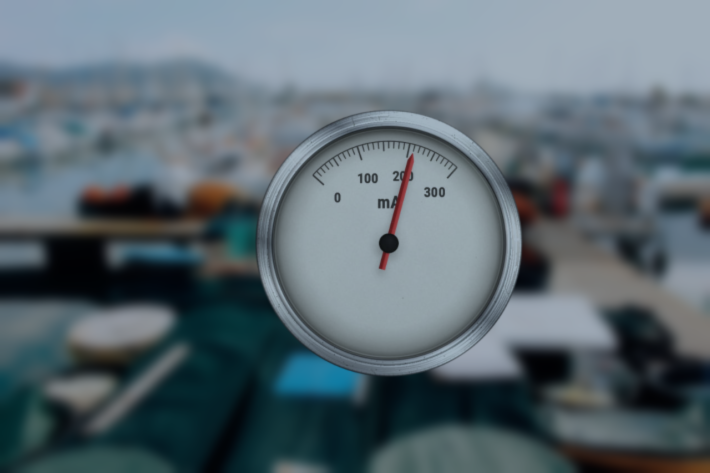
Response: {"value": 210, "unit": "mA"}
